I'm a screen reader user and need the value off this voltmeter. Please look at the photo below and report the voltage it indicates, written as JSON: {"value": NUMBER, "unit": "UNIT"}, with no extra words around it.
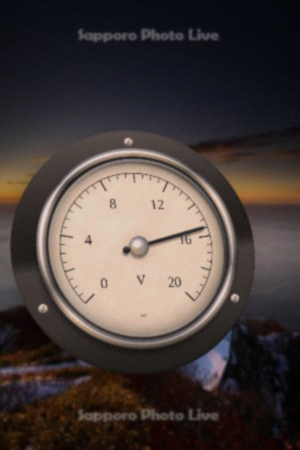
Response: {"value": 15.5, "unit": "V"}
